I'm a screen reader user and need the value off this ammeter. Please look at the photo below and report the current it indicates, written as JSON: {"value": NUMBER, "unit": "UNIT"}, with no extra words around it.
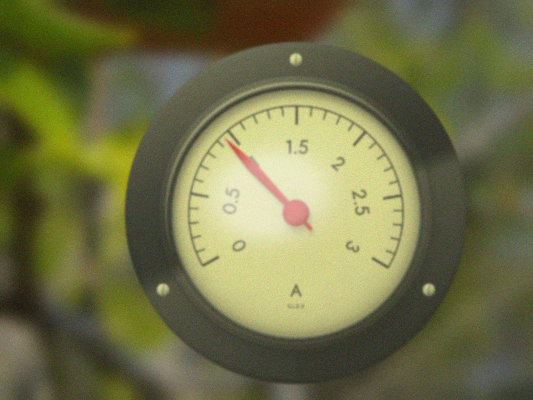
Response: {"value": 0.95, "unit": "A"}
